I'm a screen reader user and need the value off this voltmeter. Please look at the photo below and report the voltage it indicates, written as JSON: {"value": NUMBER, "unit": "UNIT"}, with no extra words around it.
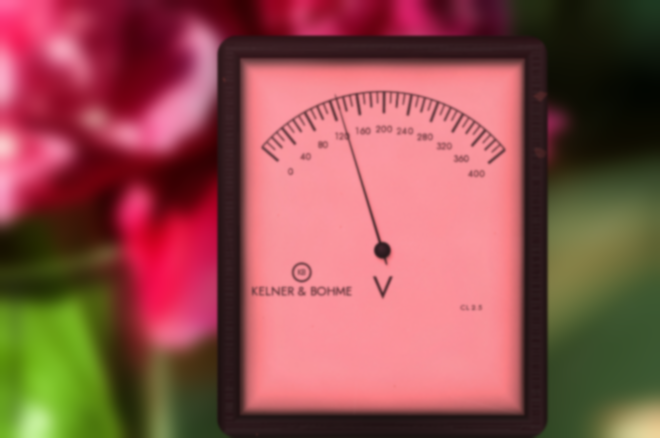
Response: {"value": 130, "unit": "V"}
